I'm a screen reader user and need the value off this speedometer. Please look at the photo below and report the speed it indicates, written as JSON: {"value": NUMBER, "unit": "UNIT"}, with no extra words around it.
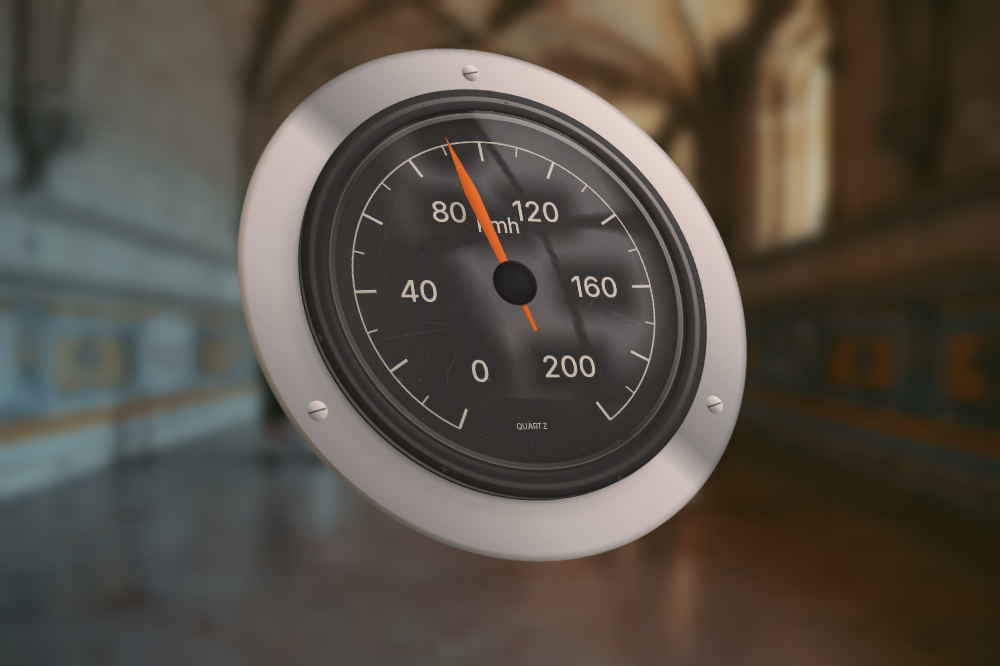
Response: {"value": 90, "unit": "km/h"}
